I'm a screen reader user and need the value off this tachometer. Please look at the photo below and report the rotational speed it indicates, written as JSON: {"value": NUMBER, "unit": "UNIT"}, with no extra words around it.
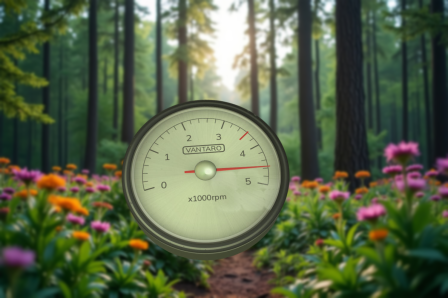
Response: {"value": 4600, "unit": "rpm"}
